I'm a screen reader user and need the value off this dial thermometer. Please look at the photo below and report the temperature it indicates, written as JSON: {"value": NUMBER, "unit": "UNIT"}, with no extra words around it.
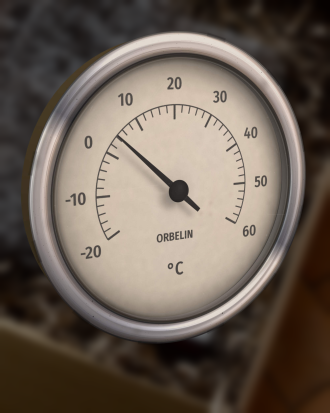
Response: {"value": 4, "unit": "°C"}
